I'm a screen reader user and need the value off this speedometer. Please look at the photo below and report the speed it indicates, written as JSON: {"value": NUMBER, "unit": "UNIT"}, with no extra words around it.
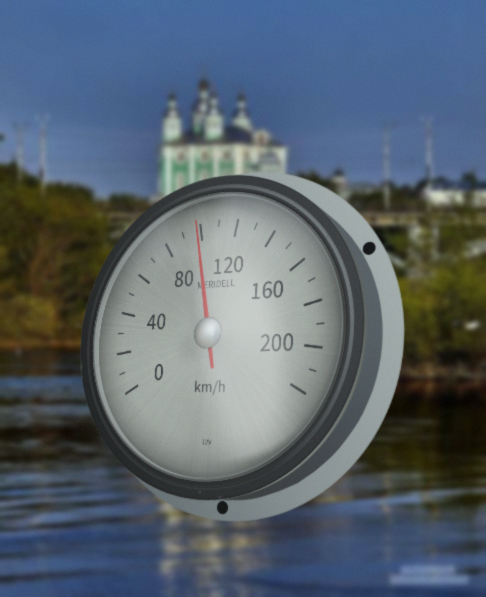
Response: {"value": 100, "unit": "km/h"}
